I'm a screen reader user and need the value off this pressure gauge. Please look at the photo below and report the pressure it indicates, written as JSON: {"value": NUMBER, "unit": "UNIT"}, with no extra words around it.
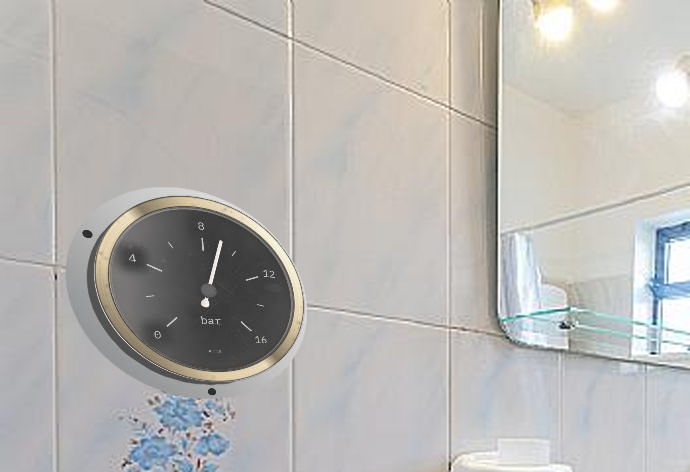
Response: {"value": 9, "unit": "bar"}
